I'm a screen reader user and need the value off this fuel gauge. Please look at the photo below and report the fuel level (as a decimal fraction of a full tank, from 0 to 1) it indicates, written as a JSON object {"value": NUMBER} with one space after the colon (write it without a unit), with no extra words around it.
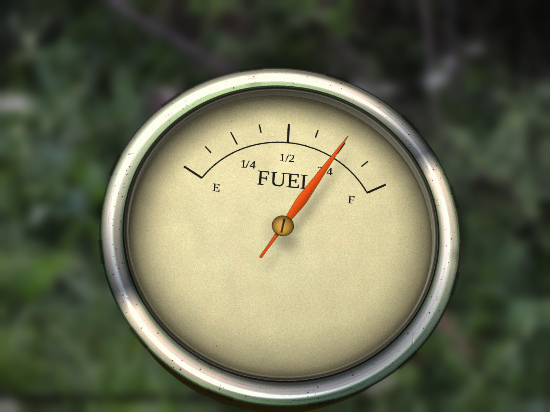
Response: {"value": 0.75}
